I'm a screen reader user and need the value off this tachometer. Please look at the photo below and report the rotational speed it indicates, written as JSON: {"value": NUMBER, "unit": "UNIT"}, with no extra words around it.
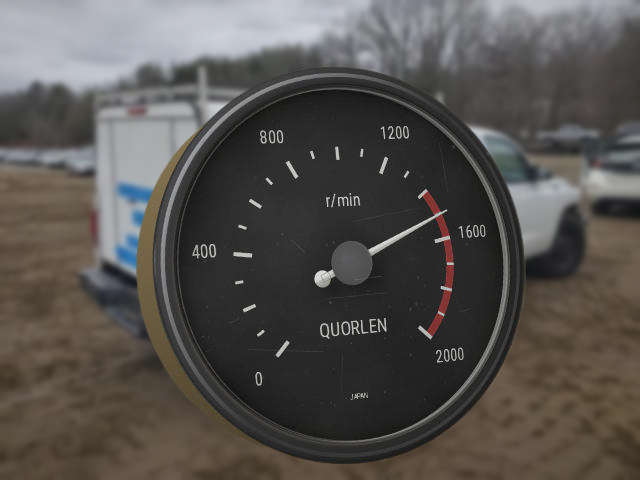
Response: {"value": 1500, "unit": "rpm"}
